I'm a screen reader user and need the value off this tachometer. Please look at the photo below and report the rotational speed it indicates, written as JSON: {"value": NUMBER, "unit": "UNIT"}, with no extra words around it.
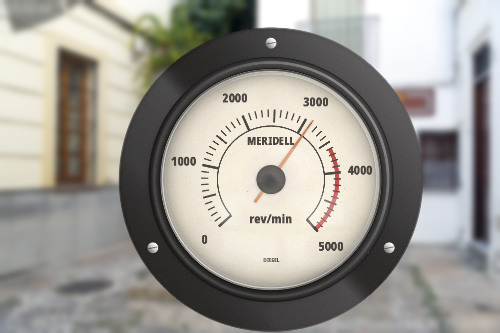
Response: {"value": 3100, "unit": "rpm"}
